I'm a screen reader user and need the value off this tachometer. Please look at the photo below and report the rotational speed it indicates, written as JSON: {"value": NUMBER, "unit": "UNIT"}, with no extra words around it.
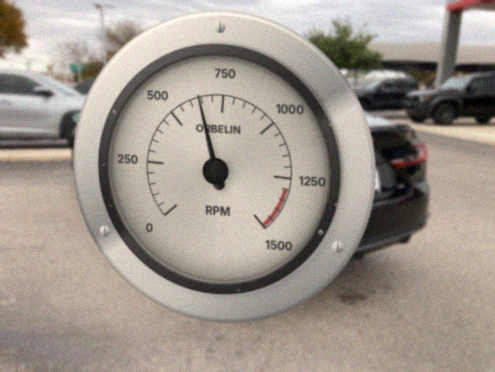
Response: {"value": 650, "unit": "rpm"}
